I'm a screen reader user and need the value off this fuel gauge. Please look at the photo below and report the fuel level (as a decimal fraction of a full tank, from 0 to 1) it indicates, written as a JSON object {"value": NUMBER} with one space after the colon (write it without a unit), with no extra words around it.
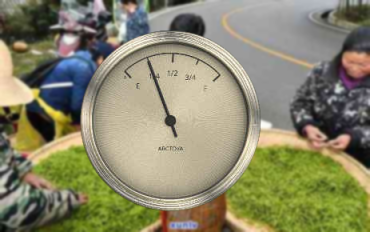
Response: {"value": 0.25}
